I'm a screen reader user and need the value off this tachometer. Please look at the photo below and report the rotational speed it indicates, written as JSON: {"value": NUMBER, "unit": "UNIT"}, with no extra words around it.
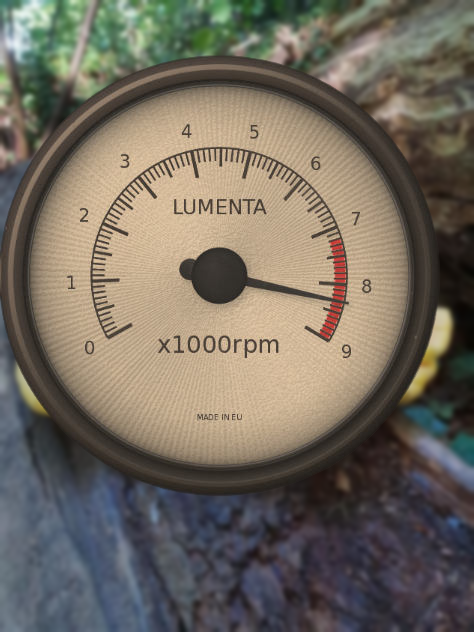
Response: {"value": 8300, "unit": "rpm"}
